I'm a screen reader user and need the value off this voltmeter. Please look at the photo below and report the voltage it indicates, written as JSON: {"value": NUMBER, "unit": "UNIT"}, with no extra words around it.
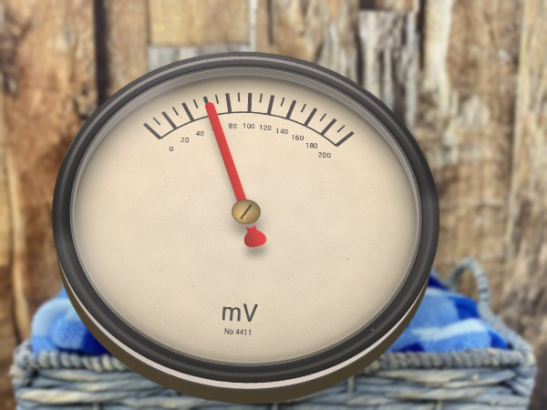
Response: {"value": 60, "unit": "mV"}
